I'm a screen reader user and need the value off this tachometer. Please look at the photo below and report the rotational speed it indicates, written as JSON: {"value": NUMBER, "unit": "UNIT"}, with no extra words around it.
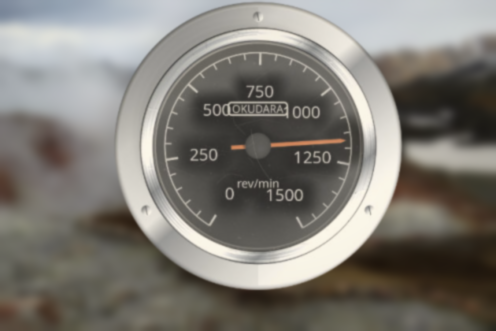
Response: {"value": 1175, "unit": "rpm"}
